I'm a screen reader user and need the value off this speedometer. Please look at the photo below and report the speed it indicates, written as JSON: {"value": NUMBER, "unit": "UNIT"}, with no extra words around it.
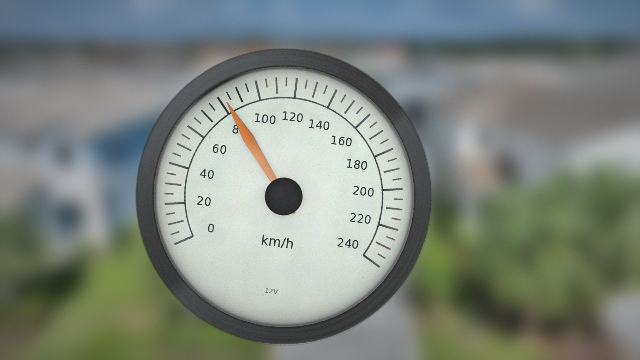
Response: {"value": 82.5, "unit": "km/h"}
